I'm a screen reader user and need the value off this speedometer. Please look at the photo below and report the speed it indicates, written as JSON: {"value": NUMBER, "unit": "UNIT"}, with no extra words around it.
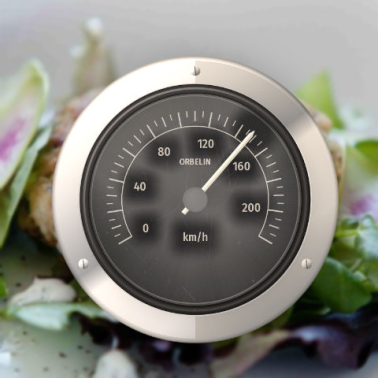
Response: {"value": 147.5, "unit": "km/h"}
